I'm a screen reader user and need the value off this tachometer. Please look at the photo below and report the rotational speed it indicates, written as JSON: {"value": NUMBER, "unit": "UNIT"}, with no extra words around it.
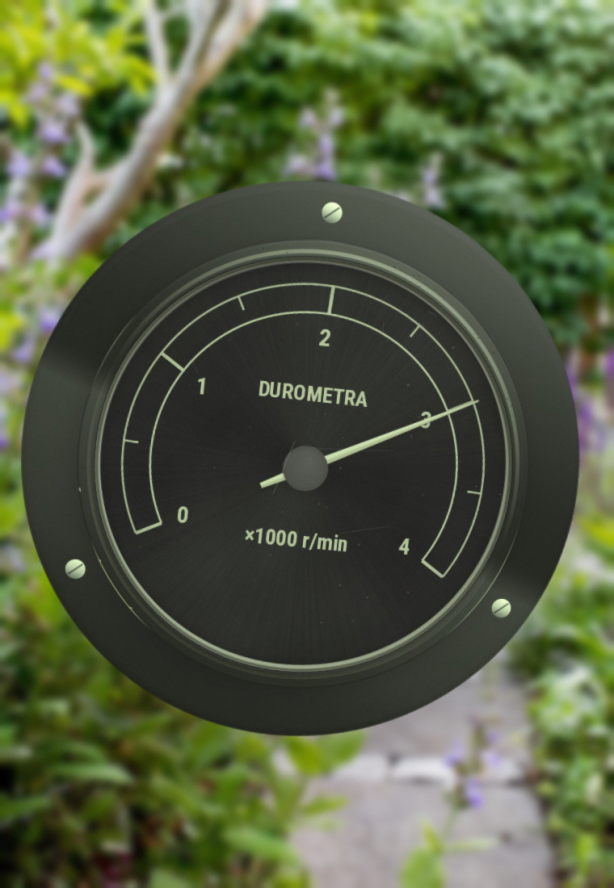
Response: {"value": 3000, "unit": "rpm"}
